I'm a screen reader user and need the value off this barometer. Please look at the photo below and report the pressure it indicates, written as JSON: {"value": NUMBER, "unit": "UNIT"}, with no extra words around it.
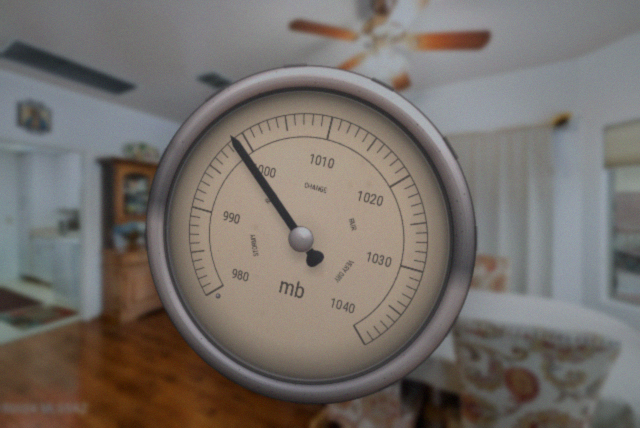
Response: {"value": 999, "unit": "mbar"}
